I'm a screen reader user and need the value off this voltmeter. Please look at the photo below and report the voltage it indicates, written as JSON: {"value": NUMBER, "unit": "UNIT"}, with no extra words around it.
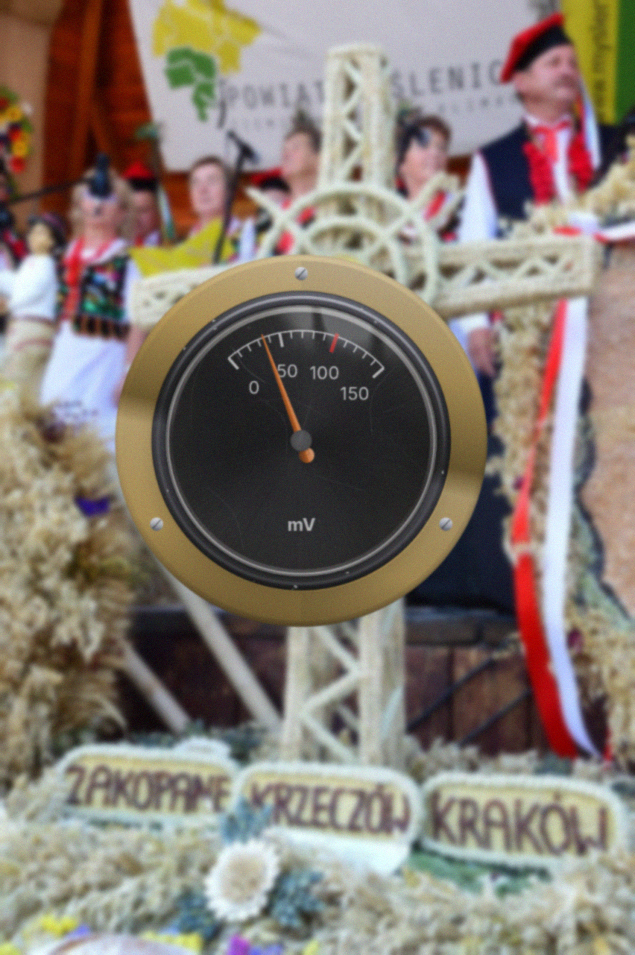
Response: {"value": 35, "unit": "mV"}
